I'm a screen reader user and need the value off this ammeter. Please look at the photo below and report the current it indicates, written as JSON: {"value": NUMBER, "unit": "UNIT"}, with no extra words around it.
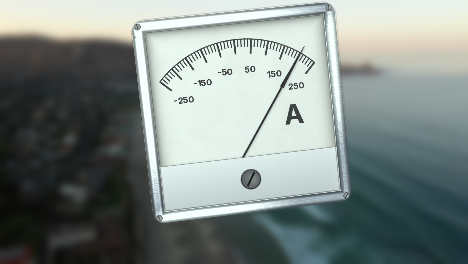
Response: {"value": 200, "unit": "A"}
